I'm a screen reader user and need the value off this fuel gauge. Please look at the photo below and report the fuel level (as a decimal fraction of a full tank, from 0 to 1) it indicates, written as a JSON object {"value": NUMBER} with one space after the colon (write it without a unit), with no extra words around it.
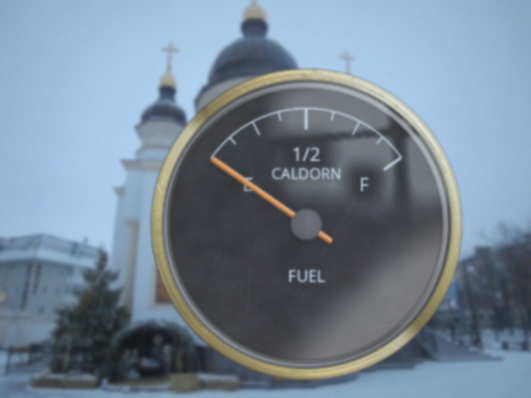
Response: {"value": 0}
